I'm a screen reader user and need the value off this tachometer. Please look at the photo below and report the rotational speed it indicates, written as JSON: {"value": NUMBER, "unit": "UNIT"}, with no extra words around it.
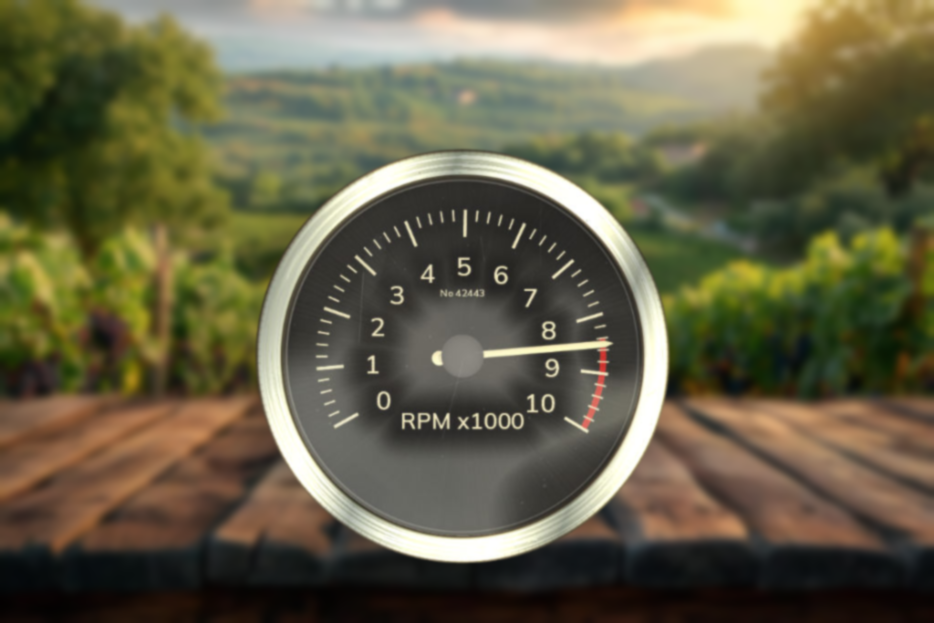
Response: {"value": 8500, "unit": "rpm"}
